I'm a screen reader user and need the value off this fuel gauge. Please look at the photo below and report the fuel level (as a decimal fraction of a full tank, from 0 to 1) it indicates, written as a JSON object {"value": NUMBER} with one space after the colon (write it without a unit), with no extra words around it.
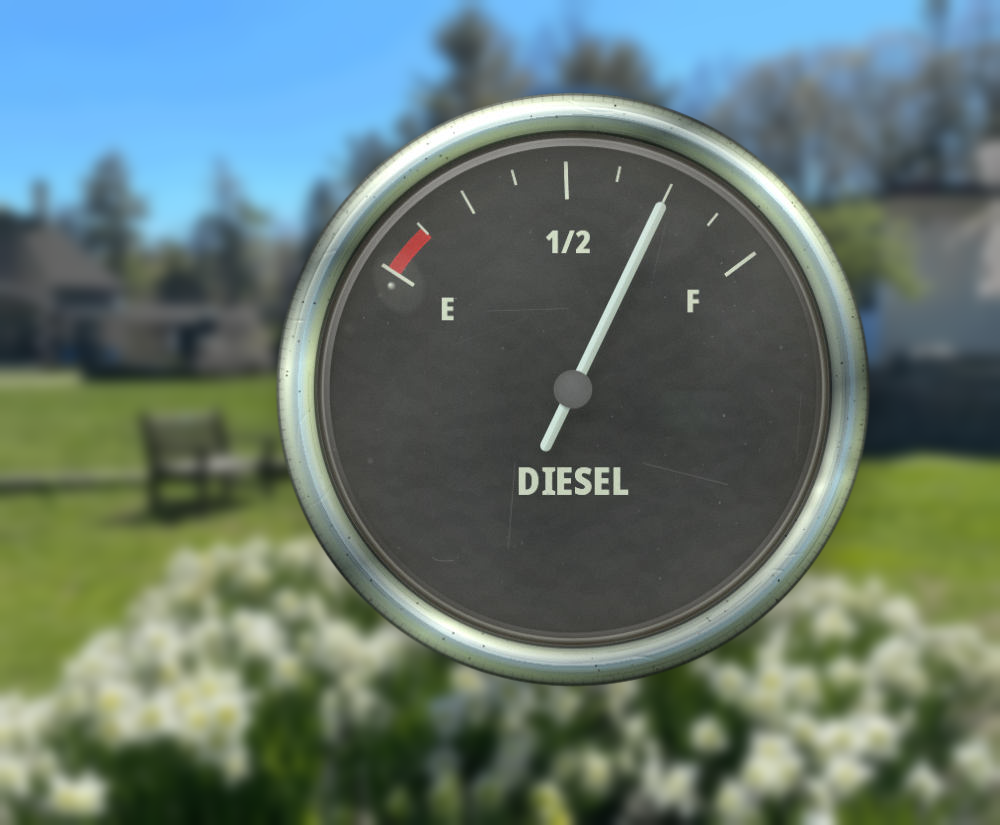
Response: {"value": 0.75}
